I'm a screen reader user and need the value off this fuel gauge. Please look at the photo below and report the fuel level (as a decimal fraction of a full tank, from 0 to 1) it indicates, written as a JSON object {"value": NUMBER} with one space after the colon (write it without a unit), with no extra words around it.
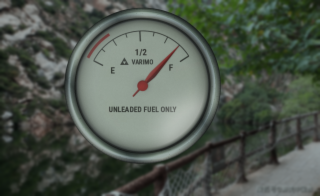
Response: {"value": 0.875}
